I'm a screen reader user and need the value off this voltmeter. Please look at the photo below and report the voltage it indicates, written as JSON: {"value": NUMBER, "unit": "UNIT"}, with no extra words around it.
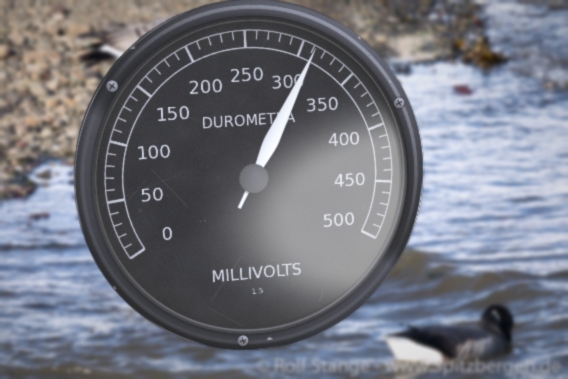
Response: {"value": 310, "unit": "mV"}
